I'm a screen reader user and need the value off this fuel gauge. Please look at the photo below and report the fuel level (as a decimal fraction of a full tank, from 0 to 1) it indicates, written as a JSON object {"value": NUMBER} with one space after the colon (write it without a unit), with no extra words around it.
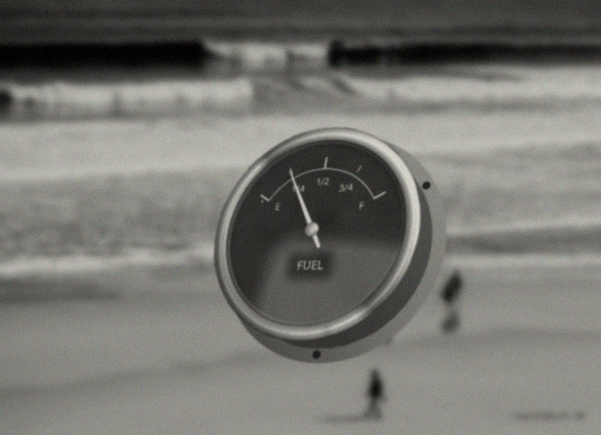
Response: {"value": 0.25}
